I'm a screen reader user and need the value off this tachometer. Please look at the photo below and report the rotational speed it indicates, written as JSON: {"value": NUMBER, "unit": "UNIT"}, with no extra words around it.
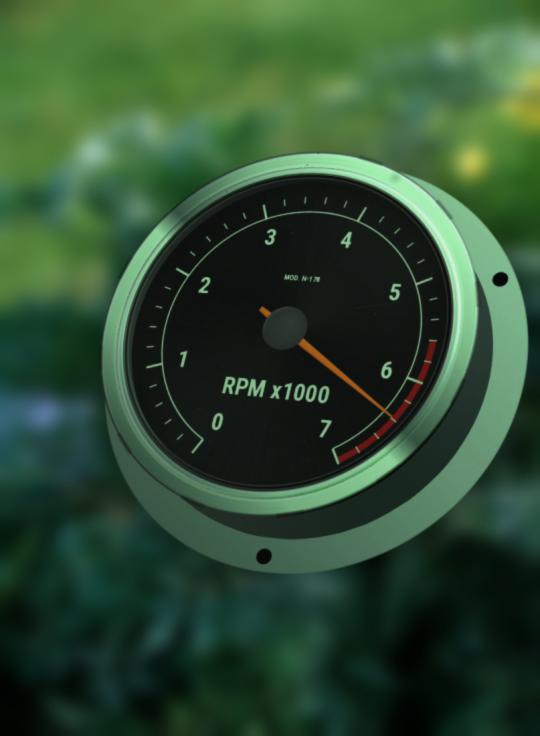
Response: {"value": 6400, "unit": "rpm"}
